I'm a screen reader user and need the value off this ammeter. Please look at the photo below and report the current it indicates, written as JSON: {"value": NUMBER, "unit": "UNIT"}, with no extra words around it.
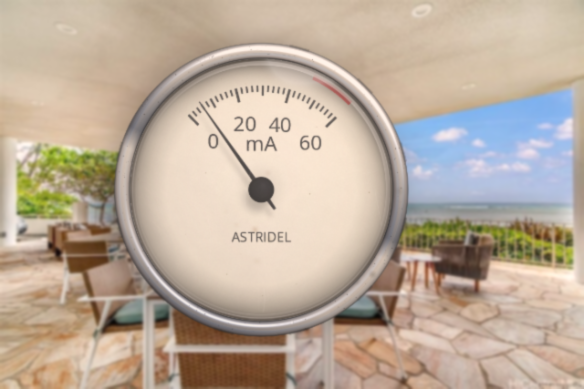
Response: {"value": 6, "unit": "mA"}
